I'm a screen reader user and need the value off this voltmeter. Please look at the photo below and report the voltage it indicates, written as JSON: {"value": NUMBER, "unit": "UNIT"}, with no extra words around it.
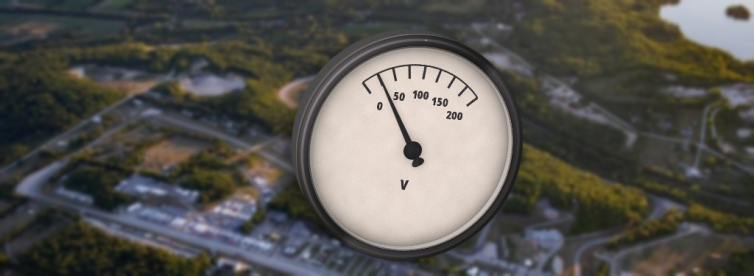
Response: {"value": 25, "unit": "V"}
